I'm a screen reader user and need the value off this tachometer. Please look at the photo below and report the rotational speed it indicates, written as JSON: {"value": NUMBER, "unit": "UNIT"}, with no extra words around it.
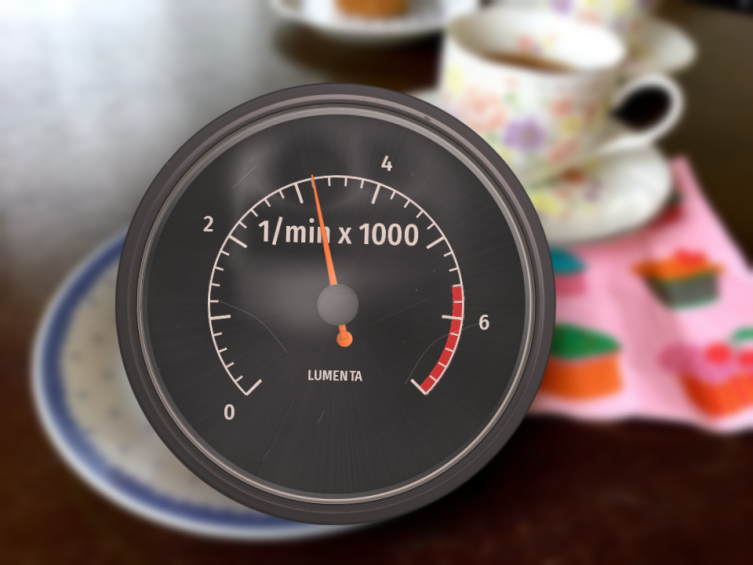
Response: {"value": 3200, "unit": "rpm"}
